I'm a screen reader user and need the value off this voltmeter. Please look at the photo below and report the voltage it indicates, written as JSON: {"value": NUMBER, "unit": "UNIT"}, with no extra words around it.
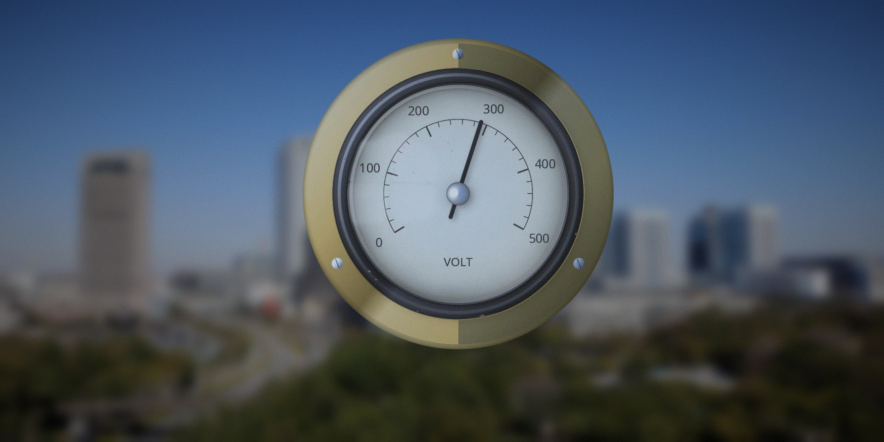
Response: {"value": 290, "unit": "V"}
